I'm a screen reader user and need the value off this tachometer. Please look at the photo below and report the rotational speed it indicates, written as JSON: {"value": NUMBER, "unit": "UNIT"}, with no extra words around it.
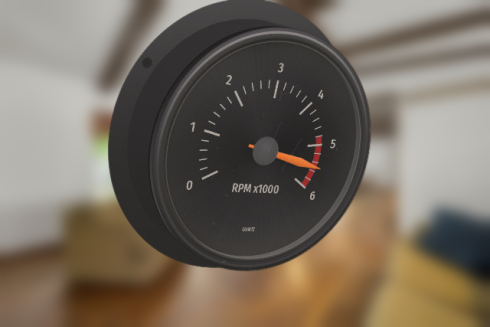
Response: {"value": 5500, "unit": "rpm"}
